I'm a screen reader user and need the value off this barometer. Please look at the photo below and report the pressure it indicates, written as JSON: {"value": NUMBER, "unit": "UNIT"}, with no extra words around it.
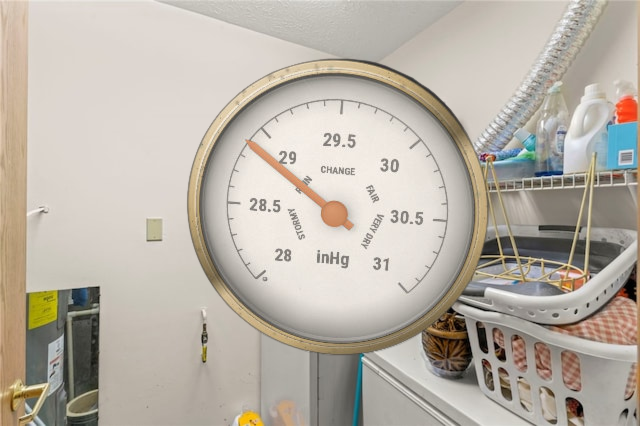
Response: {"value": 28.9, "unit": "inHg"}
